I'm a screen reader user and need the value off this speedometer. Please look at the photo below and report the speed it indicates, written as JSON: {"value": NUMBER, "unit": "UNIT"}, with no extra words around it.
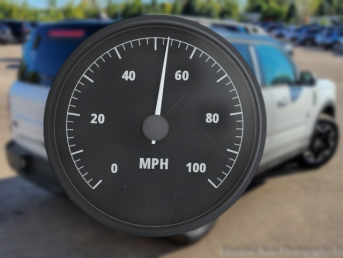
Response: {"value": 53, "unit": "mph"}
